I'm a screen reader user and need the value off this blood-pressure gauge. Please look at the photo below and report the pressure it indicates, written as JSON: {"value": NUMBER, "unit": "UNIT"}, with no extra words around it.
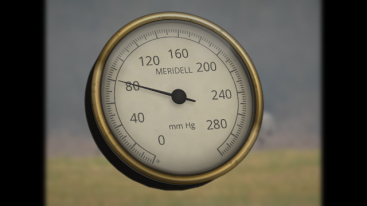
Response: {"value": 80, "unit": "mmHg"}
